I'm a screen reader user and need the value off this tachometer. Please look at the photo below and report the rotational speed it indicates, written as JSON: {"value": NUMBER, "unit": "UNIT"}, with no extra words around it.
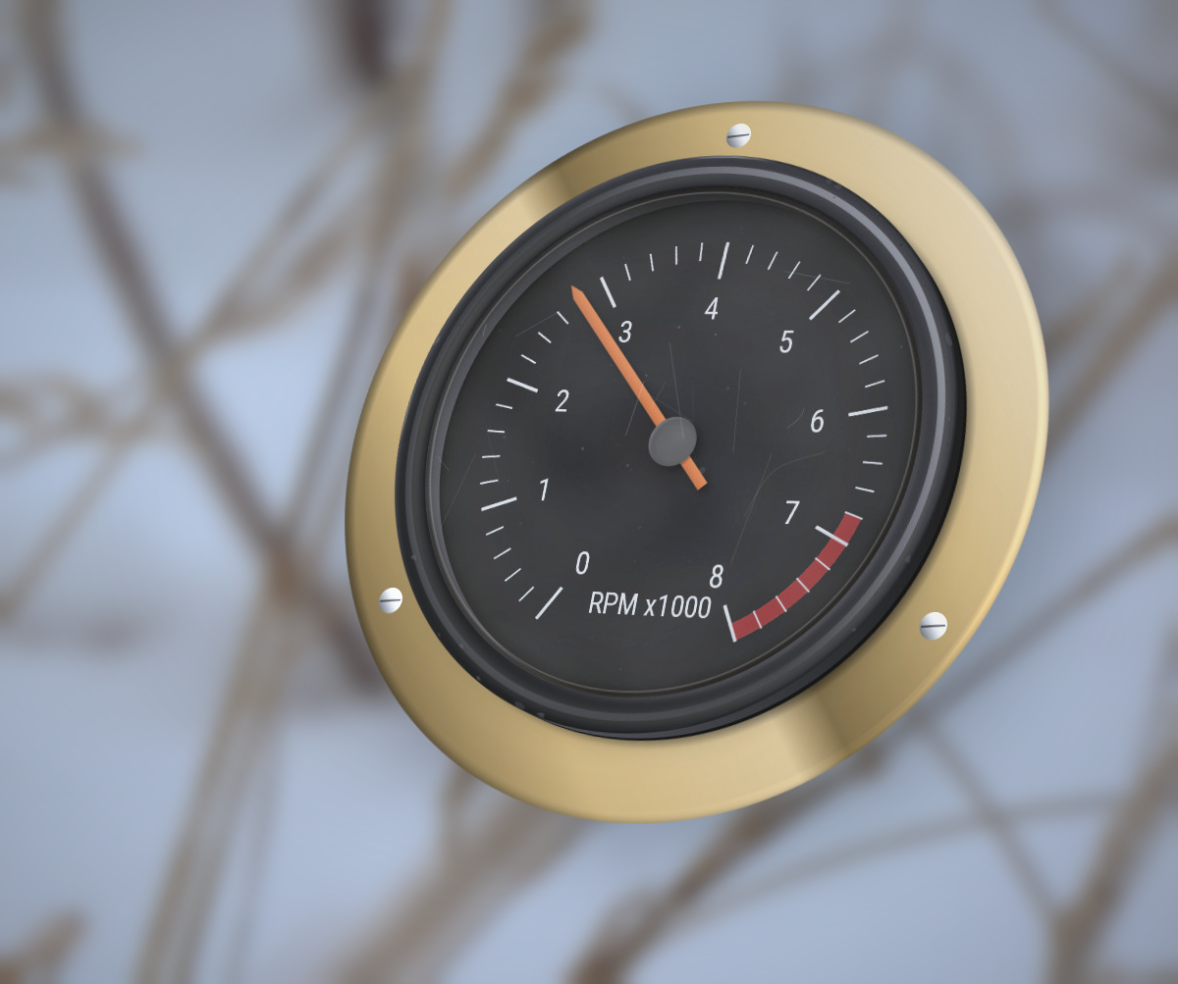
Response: {"value": 2800, "unit": "rpm"}
